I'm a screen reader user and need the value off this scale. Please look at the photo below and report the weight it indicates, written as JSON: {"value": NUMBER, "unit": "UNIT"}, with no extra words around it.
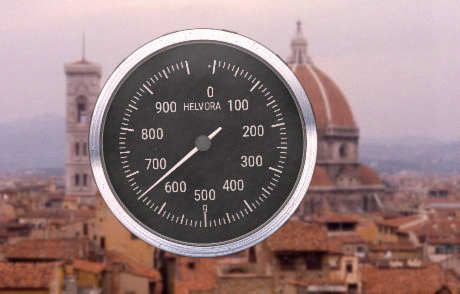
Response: {"value": 650, "unit": "g"}
